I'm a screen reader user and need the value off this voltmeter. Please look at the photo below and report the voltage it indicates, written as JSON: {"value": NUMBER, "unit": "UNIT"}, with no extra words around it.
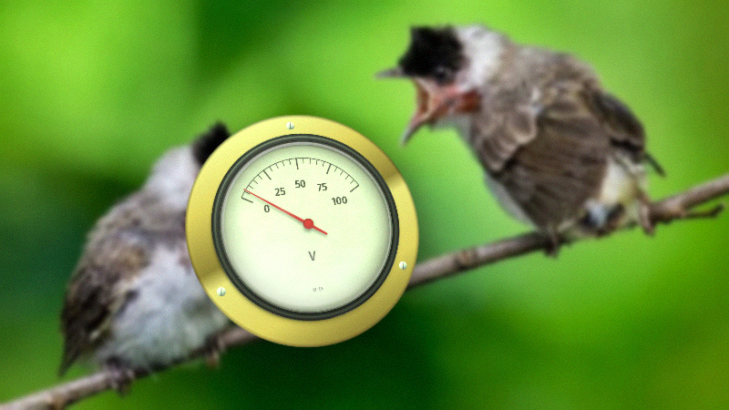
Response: {"value": 5, "unit": "V"}
